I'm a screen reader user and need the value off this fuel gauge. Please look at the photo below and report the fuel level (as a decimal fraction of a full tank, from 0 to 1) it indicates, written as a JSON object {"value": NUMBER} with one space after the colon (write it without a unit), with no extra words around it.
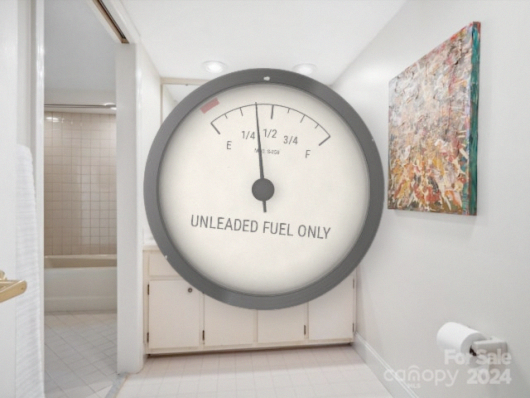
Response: {"value": 0.375}
